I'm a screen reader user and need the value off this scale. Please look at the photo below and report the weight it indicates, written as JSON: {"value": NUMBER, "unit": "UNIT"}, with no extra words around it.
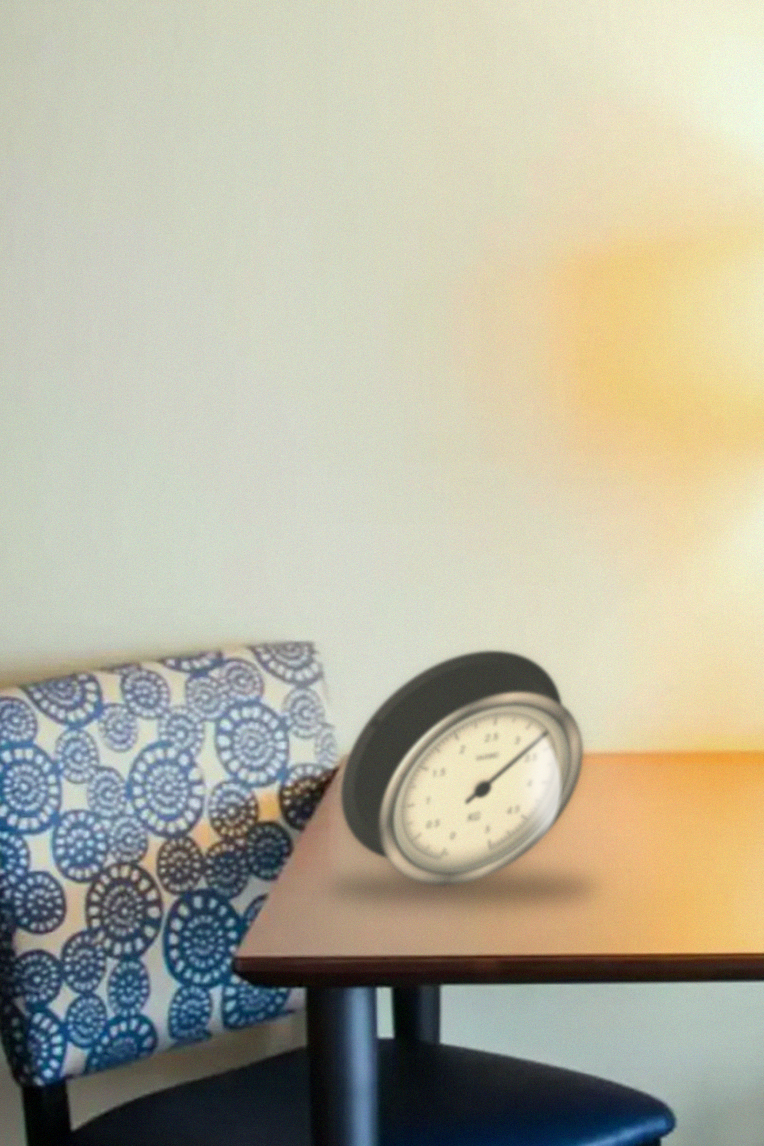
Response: {"value": 3.25, "unit": "kg"}
